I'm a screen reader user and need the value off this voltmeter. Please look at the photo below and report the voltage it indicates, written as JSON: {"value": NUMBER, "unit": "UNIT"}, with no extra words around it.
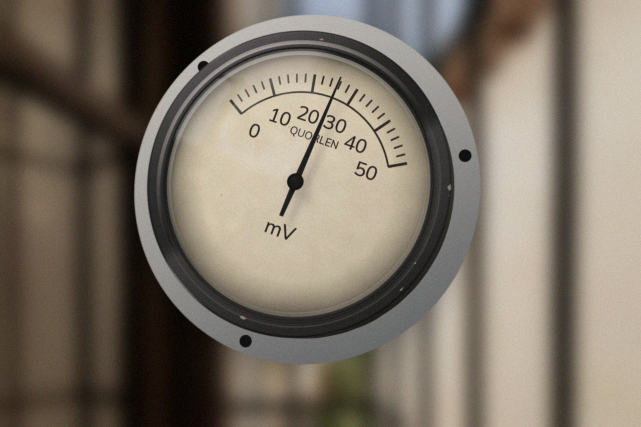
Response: {"value": 26, "unit": "mV"}
